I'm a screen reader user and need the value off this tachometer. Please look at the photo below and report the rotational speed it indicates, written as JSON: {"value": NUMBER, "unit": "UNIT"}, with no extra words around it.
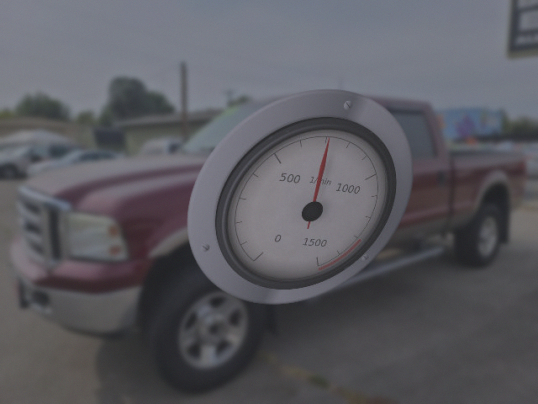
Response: {"value": 700, "unit": "rpm"}
